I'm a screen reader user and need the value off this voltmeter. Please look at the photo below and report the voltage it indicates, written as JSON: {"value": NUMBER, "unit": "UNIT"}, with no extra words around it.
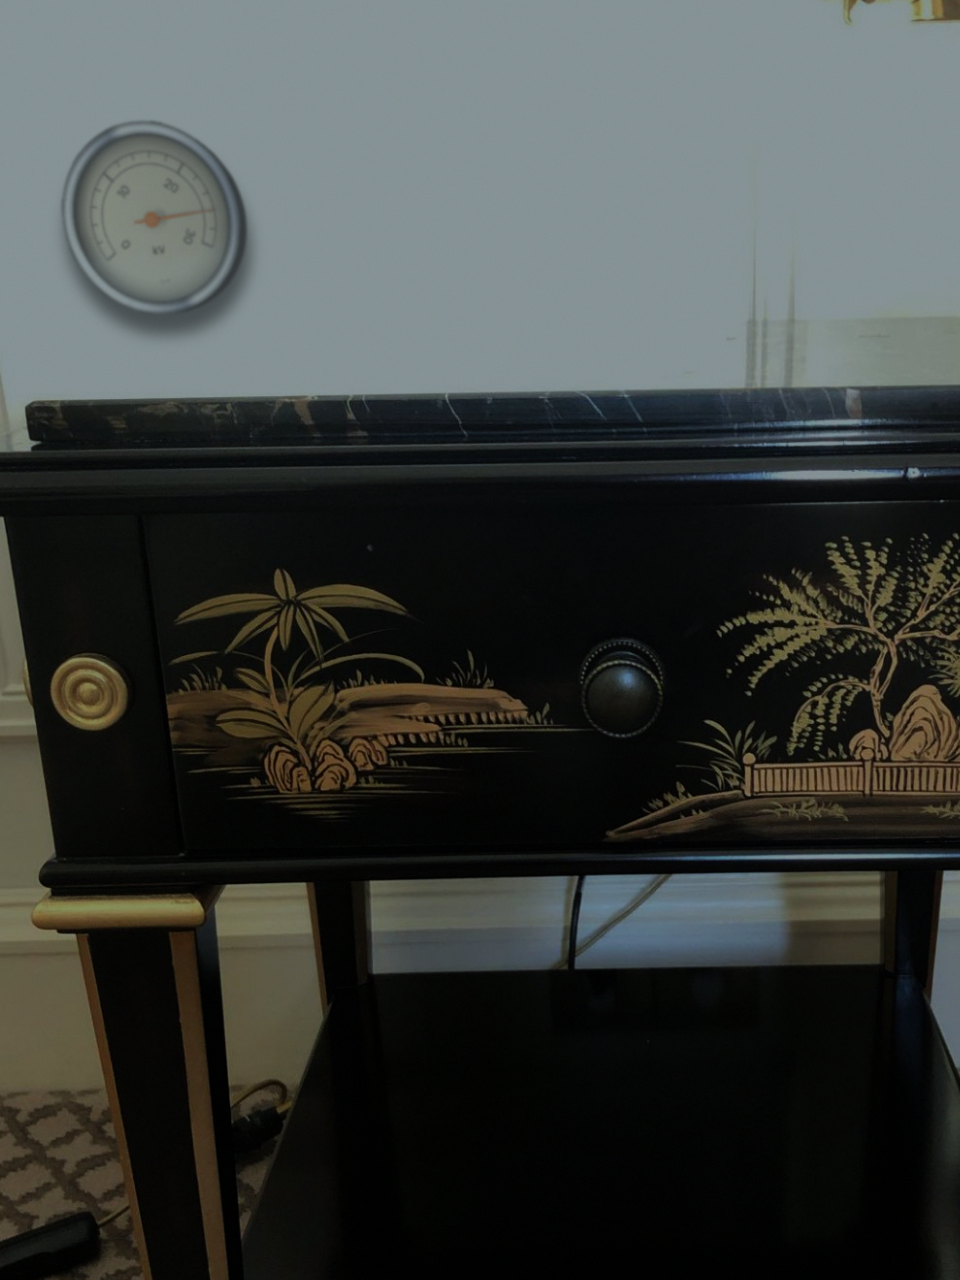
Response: {"value": 26, "unit": "kV"}
